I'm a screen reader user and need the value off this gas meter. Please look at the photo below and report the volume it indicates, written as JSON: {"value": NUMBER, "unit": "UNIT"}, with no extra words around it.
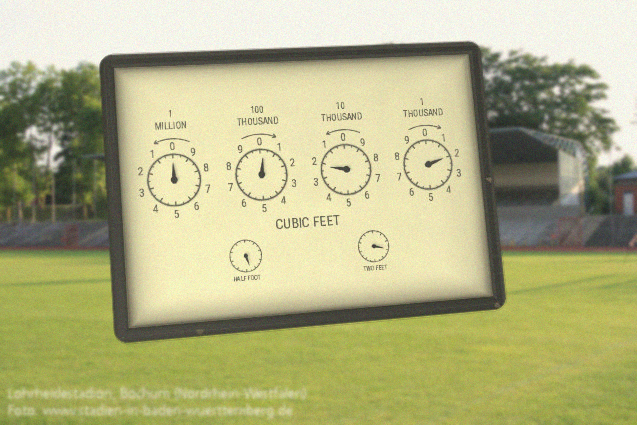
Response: {"value": 2200, "unit": "ft³"}
